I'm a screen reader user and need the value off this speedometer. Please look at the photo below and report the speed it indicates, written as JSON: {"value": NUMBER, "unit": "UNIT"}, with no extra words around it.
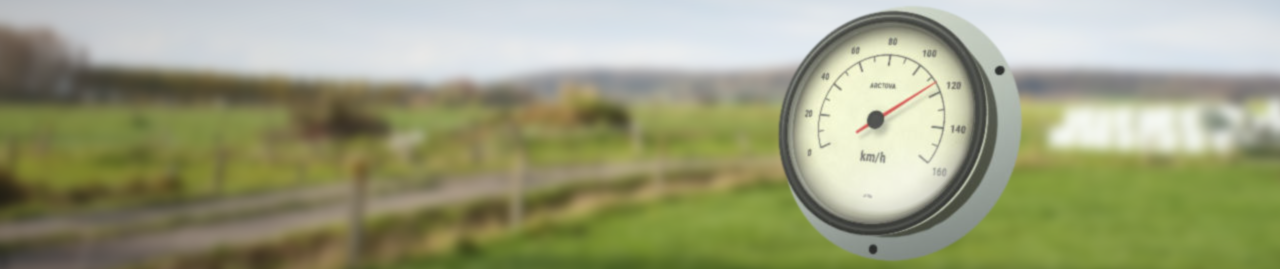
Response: {"value": 115, "unit": "km/h"}
